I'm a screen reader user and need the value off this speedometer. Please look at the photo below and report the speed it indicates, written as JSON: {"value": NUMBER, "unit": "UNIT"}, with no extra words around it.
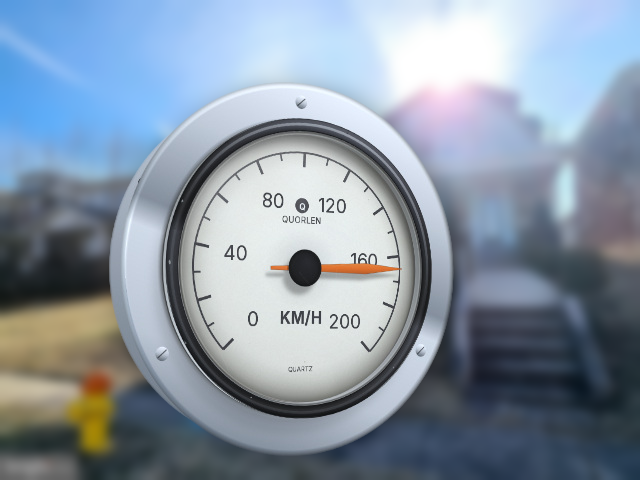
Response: {"value": 165, "unit": "km/h"}
